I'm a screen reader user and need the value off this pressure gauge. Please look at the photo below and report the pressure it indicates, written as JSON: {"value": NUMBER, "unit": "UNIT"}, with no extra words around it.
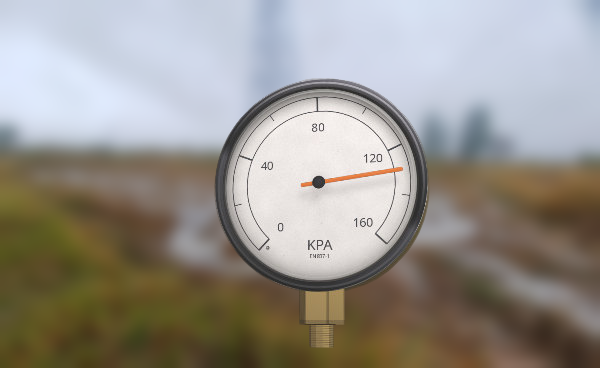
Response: {"value": 130, "unit": "kPa"}
